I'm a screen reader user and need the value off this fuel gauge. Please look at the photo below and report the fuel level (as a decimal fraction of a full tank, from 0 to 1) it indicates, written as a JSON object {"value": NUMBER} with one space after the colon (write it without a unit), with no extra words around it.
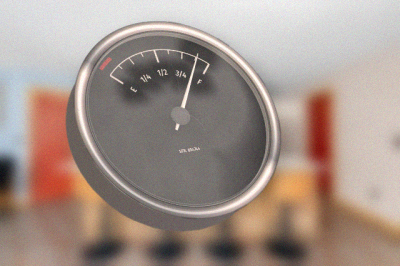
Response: {"value": 0.875}
